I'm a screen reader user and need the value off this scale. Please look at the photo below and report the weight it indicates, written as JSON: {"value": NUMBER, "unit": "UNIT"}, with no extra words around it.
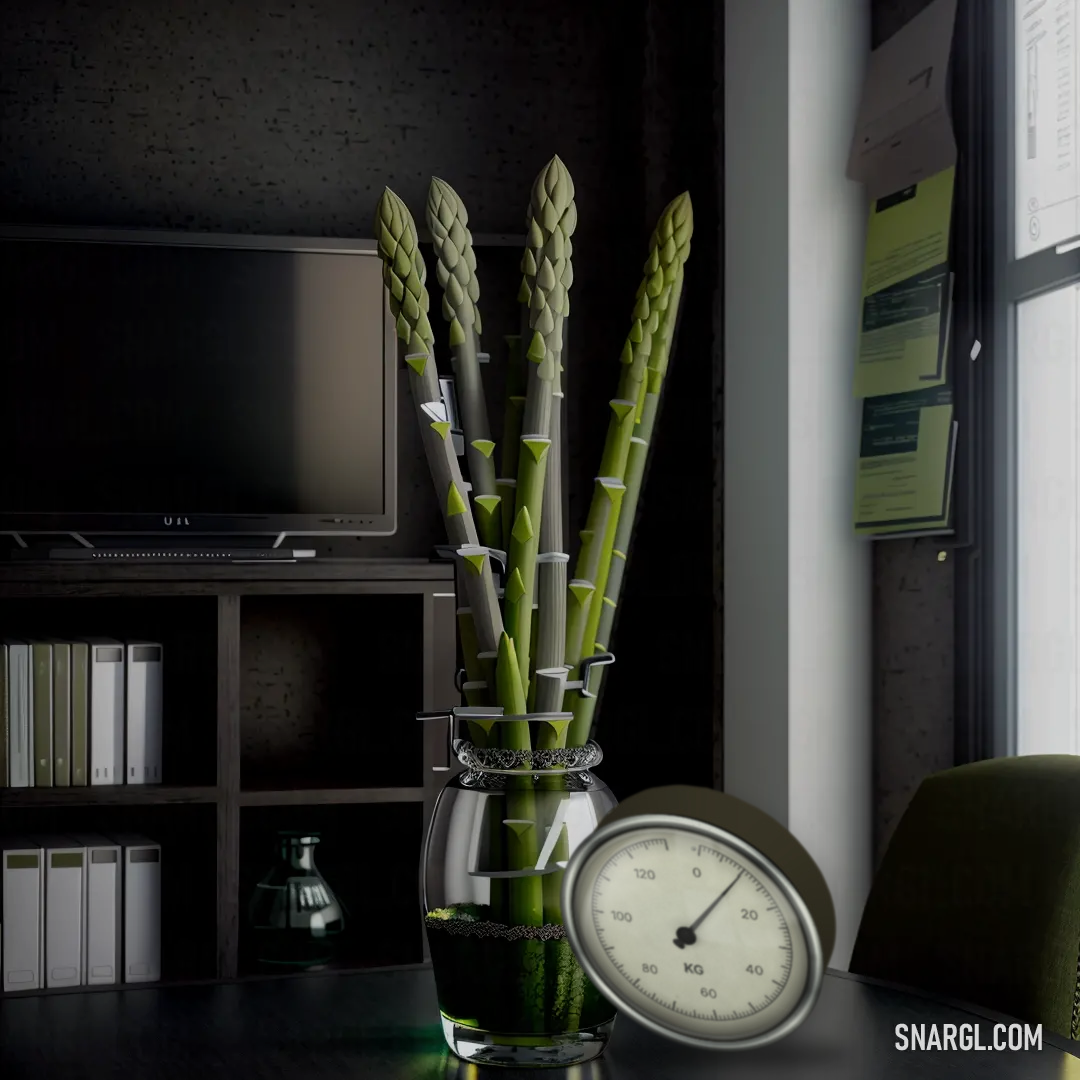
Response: {"value": 10, "unit": "kg"}
